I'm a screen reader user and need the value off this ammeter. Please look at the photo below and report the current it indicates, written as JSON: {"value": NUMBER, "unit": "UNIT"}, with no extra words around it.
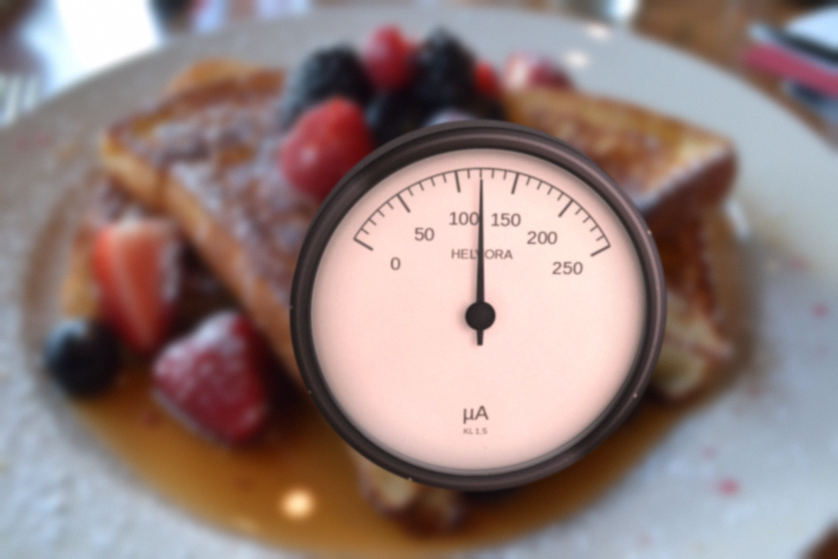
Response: {"value": 120, "unit": "µA"}
